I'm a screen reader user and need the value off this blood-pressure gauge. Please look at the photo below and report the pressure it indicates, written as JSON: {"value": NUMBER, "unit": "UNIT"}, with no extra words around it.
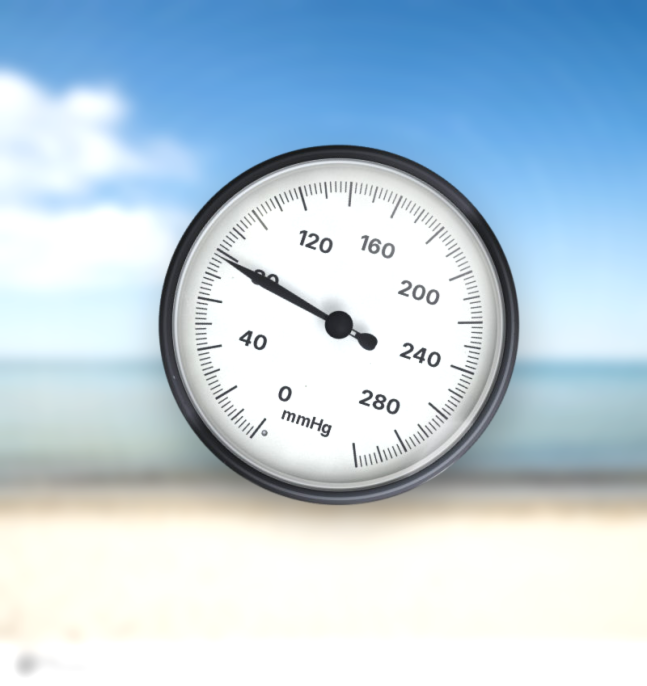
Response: {"value": 78, "unit": "mmHg"}
